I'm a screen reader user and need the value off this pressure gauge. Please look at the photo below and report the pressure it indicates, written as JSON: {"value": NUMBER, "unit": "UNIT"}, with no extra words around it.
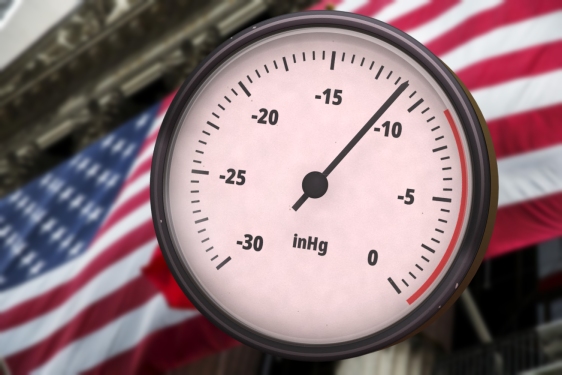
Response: {"value": -11, "unit": "inHg"}
